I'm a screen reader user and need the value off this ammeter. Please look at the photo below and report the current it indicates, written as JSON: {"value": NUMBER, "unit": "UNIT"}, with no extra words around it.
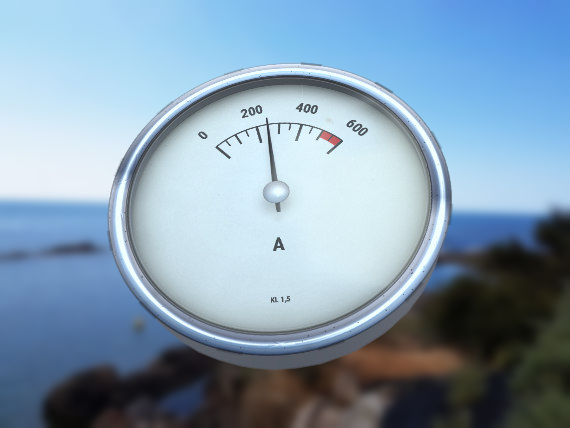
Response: {"value": 250, "unit": "A"}
